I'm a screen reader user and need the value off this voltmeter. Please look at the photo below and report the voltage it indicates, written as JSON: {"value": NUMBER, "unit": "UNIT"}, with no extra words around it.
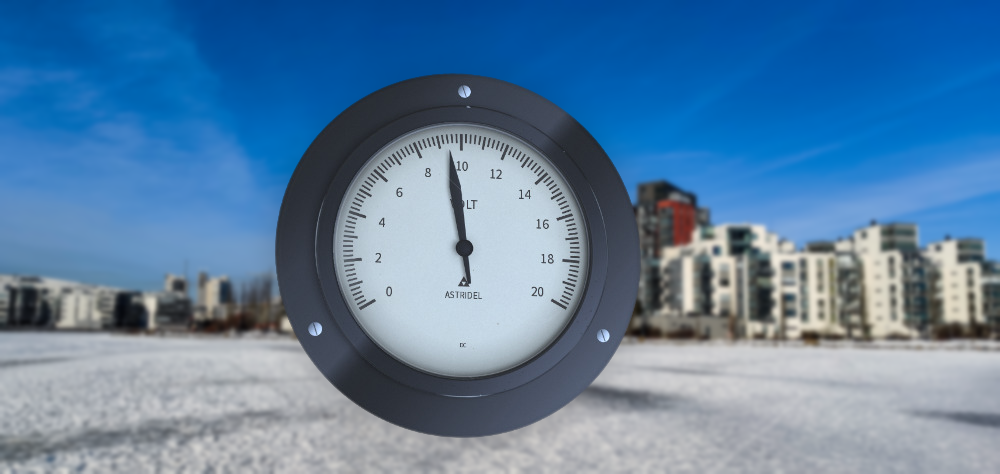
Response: {"value": 9.4, "unit": "V"}
